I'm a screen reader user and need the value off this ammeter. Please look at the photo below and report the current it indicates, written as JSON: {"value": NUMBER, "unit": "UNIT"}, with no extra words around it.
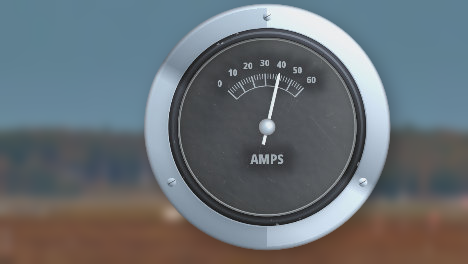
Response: {"value": 40, "unit": "A"}
